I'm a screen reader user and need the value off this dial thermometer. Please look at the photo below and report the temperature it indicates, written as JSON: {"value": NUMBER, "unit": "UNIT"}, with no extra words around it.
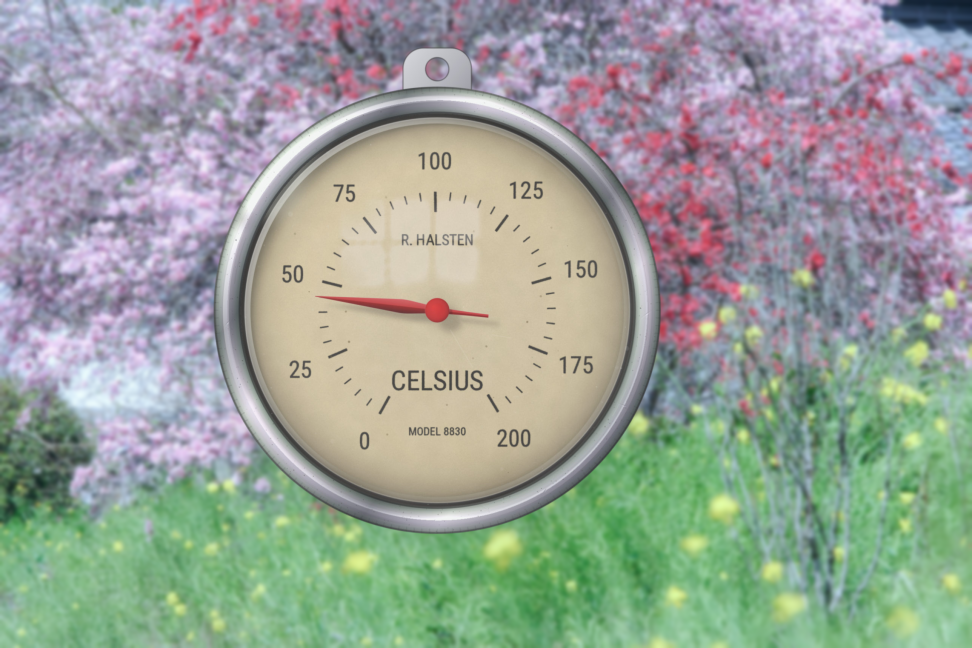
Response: {"value": 45, "unit": "°C"}
